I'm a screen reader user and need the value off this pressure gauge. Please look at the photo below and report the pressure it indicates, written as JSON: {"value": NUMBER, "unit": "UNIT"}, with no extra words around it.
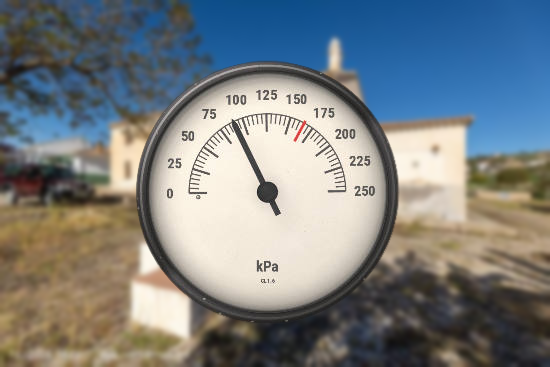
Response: {"value": 90, "unit": "kPa"}
